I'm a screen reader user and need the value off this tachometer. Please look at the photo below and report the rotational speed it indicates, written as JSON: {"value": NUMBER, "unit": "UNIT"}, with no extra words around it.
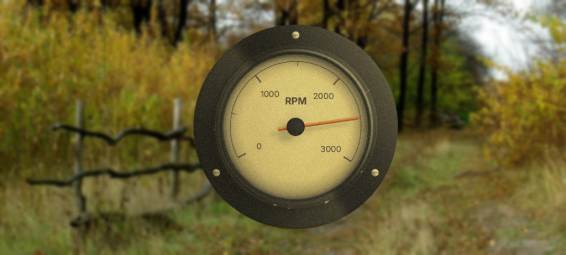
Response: {"value": 2500, "unit": "rpm"}
